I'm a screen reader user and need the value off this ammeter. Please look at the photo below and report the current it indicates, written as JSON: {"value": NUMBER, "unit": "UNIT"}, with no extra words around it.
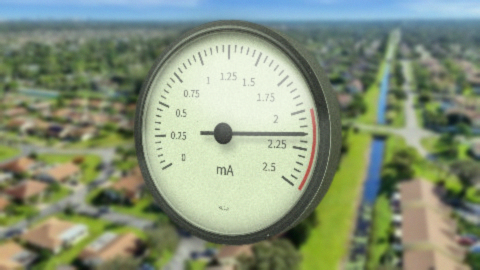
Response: {"value": 2.15, "unit": "mA"}
